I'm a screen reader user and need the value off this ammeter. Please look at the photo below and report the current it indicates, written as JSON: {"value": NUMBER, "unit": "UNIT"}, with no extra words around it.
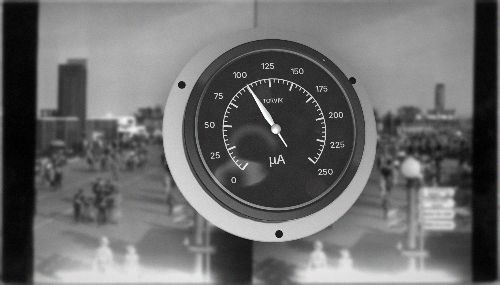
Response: {"value": 100, "unit": "µA"}
